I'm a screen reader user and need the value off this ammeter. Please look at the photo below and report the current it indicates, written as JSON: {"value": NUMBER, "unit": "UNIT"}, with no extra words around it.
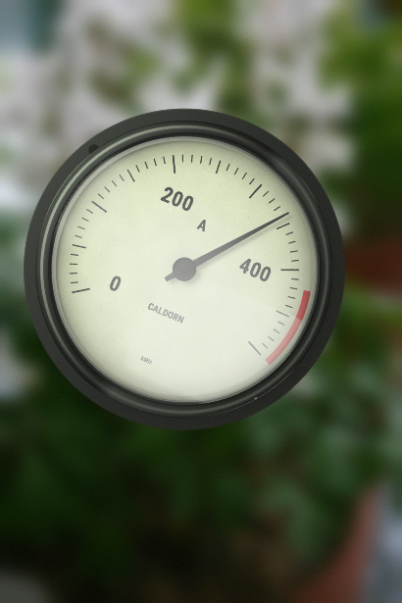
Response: {"value": 340, "unit": "A"}
